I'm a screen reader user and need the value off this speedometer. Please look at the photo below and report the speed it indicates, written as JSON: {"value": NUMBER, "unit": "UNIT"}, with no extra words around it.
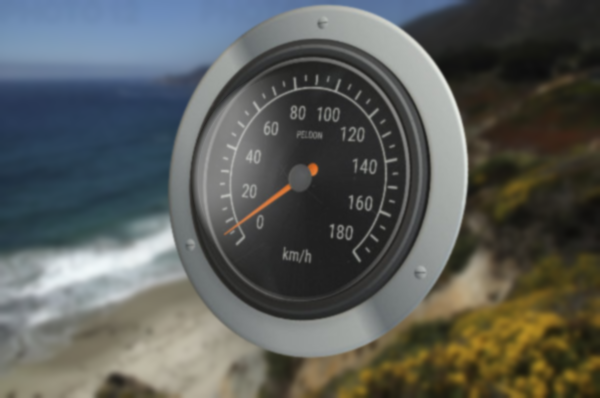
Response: {"value": 5, "unit": "km/h"}
